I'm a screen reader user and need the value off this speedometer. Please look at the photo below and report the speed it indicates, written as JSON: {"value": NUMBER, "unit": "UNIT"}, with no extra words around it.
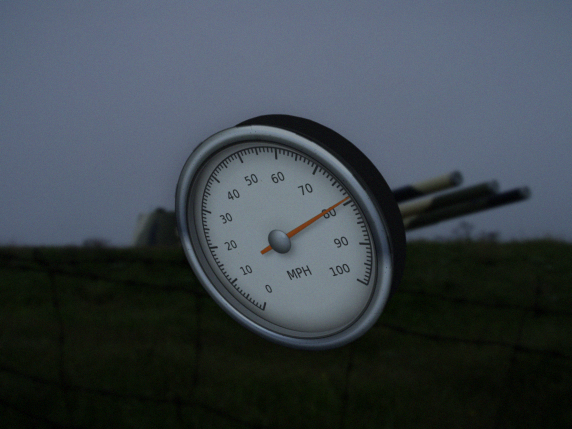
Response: {"value": 79, "unit": "mph"}
